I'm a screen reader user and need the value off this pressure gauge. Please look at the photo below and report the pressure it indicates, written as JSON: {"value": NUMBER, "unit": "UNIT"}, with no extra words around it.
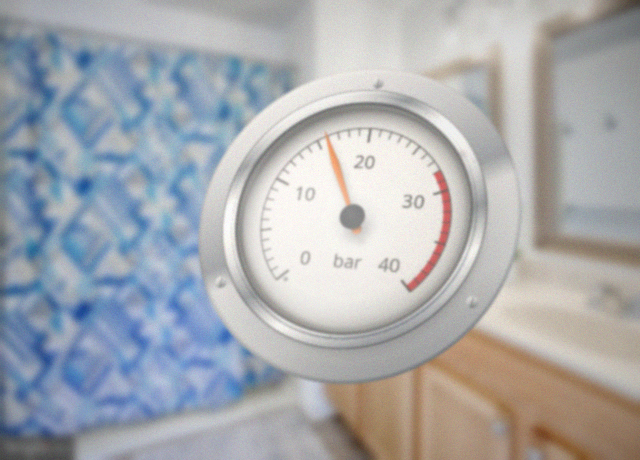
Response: {"value": 16, "unit": "bar"}
